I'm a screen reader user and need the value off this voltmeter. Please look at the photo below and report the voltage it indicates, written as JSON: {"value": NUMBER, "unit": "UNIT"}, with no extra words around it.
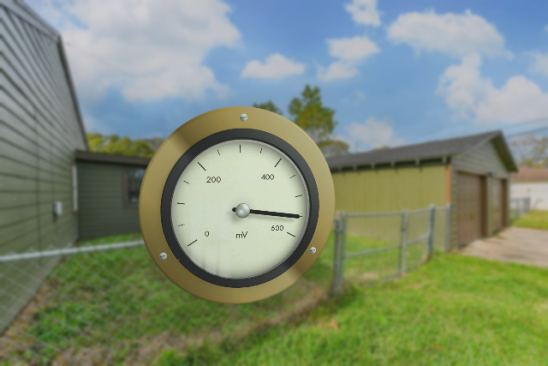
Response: {"value": 550, "unit": "mV"}
